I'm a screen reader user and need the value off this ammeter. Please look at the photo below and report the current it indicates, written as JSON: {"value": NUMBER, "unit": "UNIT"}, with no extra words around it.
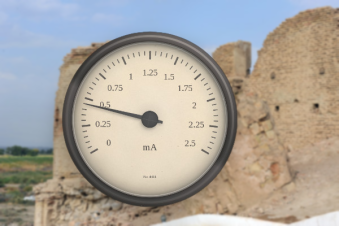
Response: {"value": 0.45, "unit": "mA"}
